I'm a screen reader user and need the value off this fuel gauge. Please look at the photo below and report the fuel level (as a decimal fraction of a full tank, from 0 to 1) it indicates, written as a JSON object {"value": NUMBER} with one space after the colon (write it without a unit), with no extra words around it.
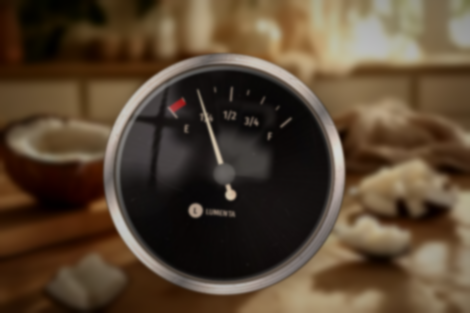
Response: {"value": 0.25}
